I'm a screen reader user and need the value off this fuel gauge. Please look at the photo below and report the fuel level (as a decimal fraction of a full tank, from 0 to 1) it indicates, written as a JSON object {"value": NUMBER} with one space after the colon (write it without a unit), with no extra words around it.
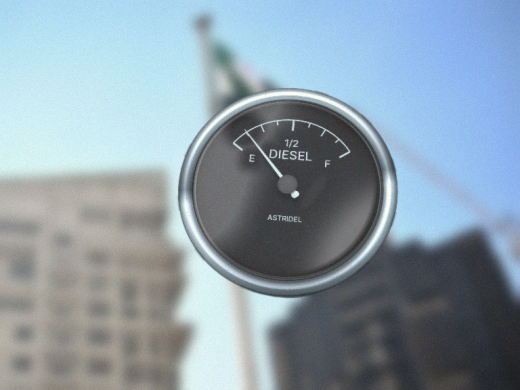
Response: {"value": 0.125}
